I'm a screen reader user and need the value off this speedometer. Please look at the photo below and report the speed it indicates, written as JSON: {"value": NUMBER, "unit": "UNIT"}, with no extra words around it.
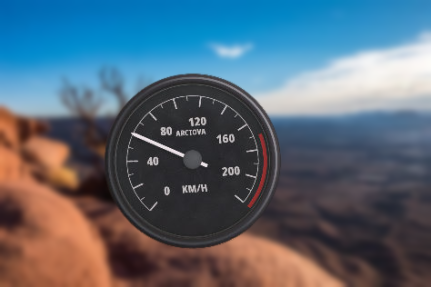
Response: {"value": 60, "unit": "km/h"}
